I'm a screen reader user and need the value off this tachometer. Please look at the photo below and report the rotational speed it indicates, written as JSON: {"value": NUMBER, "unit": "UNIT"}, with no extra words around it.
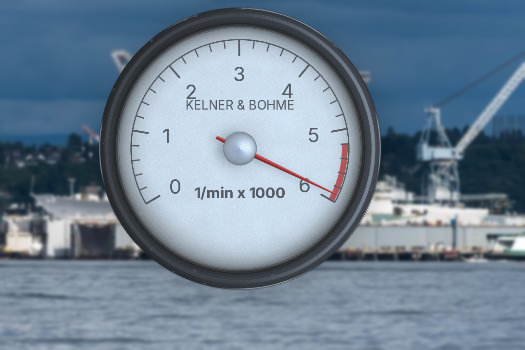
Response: {"value": 5900, "unit": "rpm"}
